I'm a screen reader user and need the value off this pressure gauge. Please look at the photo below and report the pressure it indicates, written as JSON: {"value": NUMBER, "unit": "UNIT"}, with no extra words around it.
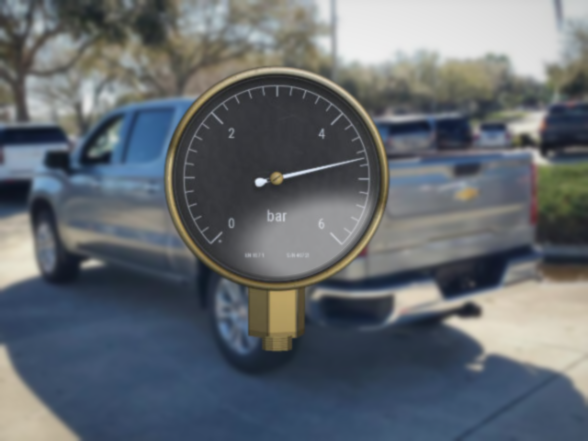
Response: {"value": 4.7, "unit": "bar"}
